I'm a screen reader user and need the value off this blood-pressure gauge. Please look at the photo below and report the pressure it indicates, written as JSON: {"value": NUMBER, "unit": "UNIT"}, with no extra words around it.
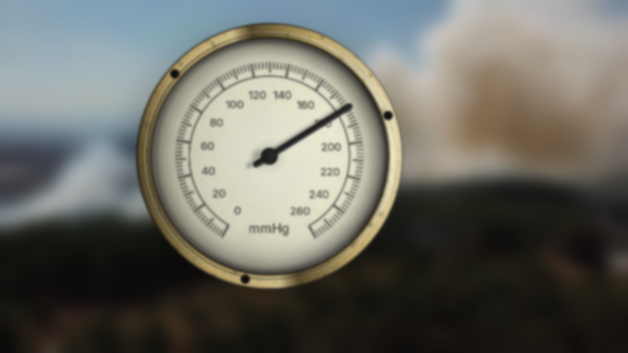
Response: {"value": 180, "unit": "mmHg"}
